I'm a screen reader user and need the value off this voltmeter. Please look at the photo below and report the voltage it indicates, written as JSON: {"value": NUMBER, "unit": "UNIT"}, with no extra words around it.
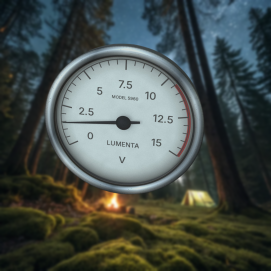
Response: {"value": 1.5, "unit": "V"}
